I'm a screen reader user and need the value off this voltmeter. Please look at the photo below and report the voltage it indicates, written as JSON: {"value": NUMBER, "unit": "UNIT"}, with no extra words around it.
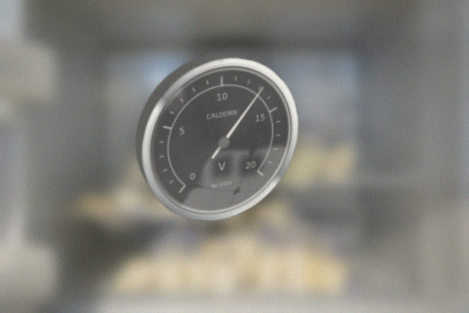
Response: {"value": 13, "unit": "V"}
